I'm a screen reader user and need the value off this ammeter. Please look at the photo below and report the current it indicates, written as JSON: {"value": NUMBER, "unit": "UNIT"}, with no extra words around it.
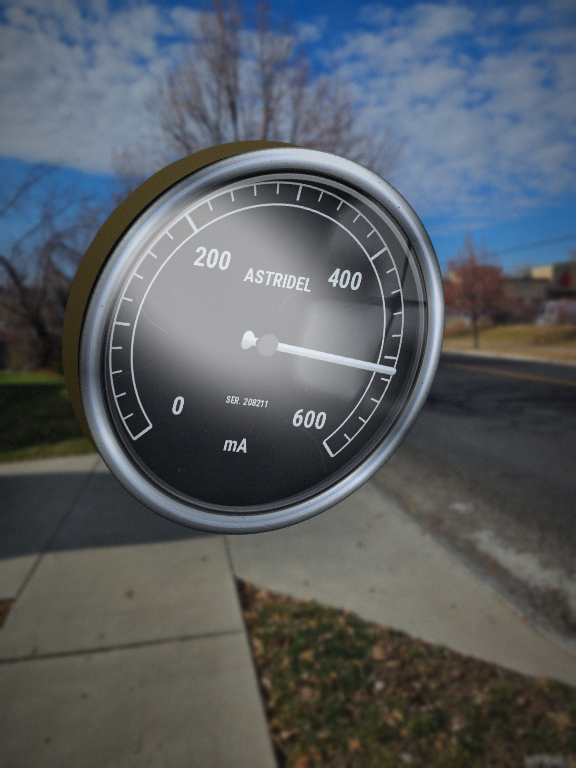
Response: {"value": 510, "unit": "mA"}
